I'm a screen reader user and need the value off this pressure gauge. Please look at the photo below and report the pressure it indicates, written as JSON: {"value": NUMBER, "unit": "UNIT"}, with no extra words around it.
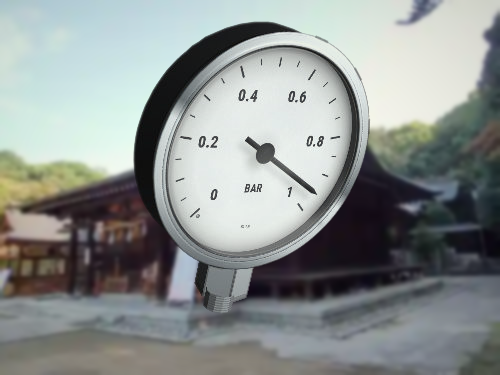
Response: {"value": 0.95, "unit": "bar"}
